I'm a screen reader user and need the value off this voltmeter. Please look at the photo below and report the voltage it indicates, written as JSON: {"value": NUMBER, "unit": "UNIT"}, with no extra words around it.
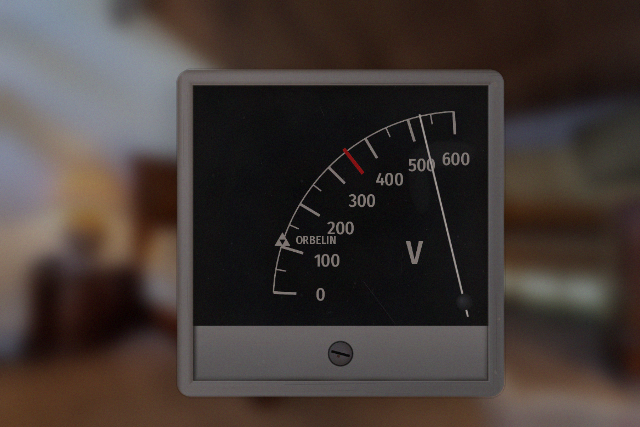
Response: {"value": 525, "unit": "V"}
